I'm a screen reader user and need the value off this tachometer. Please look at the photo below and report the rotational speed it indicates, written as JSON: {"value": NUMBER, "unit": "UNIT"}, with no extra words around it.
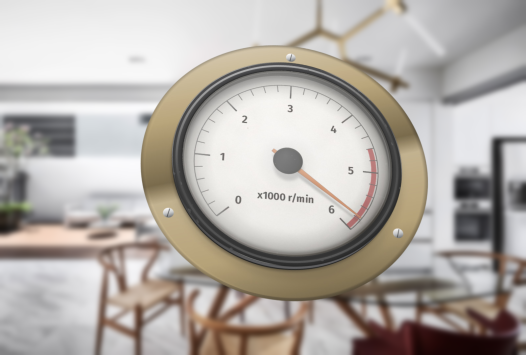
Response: {"value": 5800, "unit": "rpm"}
